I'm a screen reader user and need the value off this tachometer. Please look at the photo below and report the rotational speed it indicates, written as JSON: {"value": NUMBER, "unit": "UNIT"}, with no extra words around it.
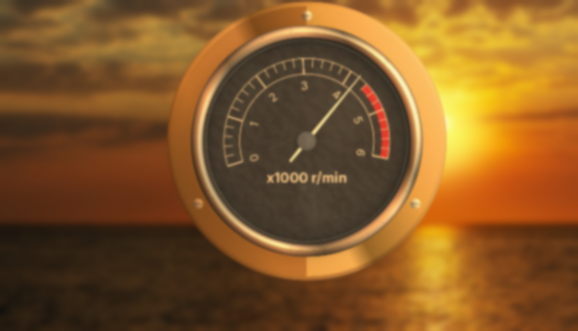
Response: {"value": 4200, "unit": "rpm"}
